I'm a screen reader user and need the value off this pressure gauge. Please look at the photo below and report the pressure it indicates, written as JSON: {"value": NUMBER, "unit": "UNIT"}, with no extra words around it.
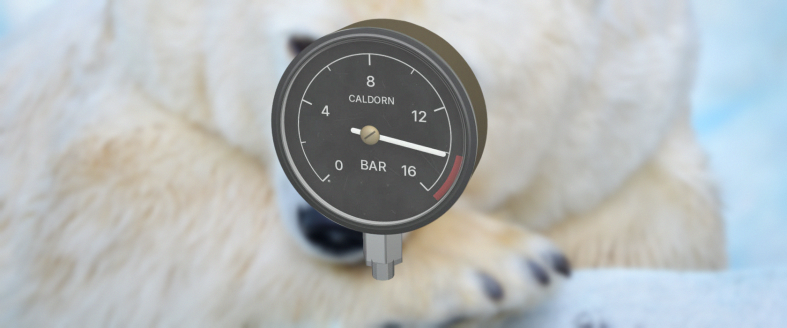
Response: {"value": 14, "unit": "bar"}
